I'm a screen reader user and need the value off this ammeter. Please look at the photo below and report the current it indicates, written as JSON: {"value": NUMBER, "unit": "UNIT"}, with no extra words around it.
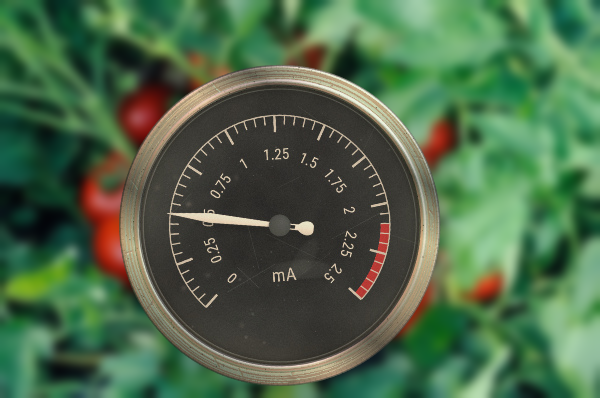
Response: {"value": 0.5, "unit": "mA"}
